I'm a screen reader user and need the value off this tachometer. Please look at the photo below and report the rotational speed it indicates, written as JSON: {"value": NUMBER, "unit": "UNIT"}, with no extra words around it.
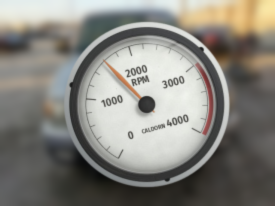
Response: {"value": 1600, "unit": "rpm"}
